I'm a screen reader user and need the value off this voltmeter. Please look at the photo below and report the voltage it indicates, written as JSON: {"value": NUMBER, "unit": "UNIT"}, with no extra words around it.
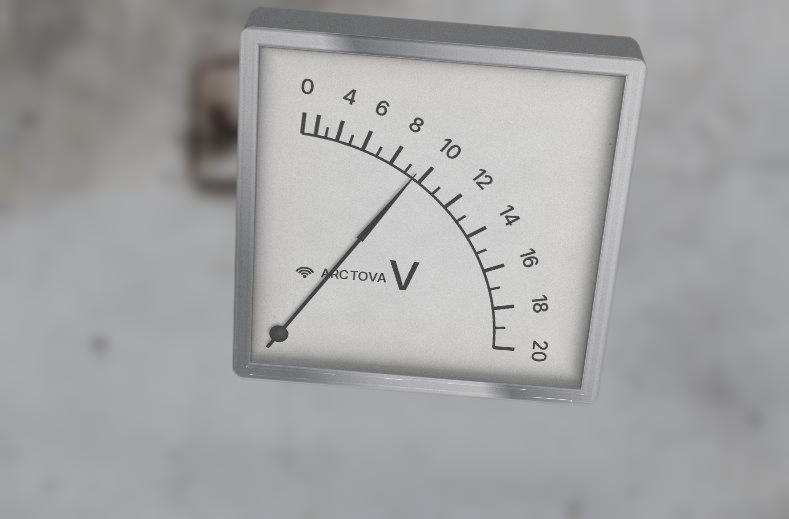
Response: {"value": 9.5, "unit": "V"}
